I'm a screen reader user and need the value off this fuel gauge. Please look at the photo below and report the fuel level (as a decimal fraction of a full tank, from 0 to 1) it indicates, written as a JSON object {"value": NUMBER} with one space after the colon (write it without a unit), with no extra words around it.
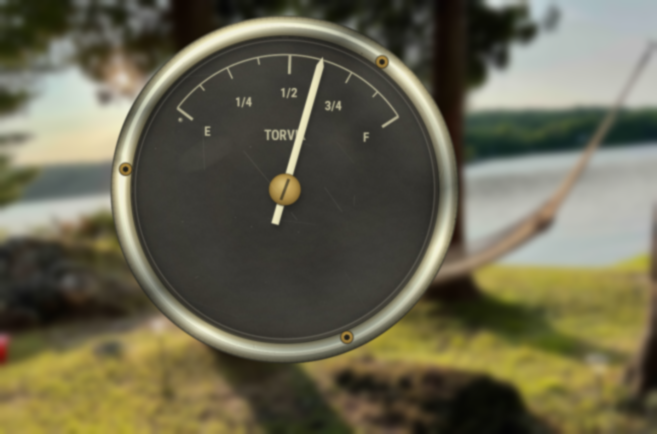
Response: {"value": 0.625}
